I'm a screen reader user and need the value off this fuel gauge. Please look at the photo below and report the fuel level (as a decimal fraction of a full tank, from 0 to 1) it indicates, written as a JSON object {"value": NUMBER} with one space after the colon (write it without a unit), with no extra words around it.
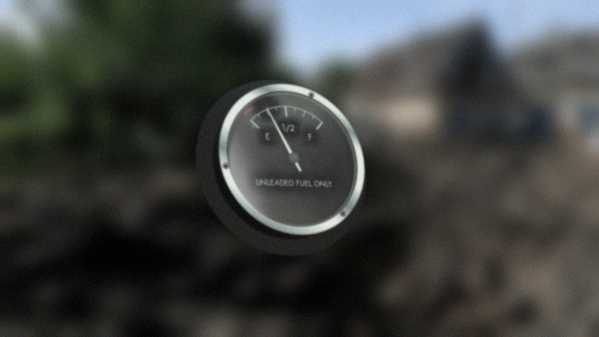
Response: {"value": 0.25}
